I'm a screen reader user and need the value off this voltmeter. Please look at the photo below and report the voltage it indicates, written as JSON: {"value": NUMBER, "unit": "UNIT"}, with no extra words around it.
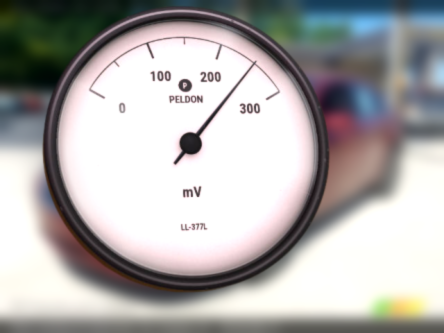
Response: {"value": 250, "unit": "mV"}
